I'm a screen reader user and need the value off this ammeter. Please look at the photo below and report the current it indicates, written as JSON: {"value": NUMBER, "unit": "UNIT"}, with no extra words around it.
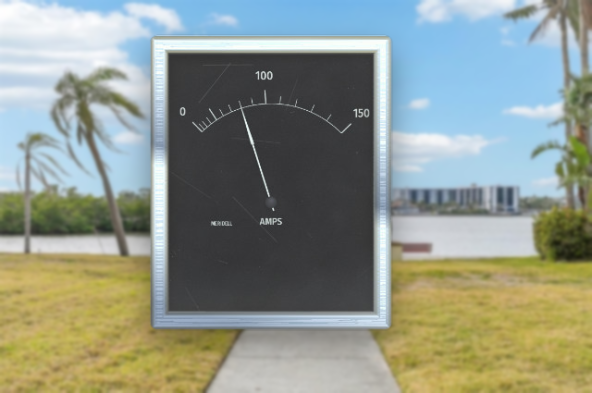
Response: {"value": 80, "unit": "A"}
